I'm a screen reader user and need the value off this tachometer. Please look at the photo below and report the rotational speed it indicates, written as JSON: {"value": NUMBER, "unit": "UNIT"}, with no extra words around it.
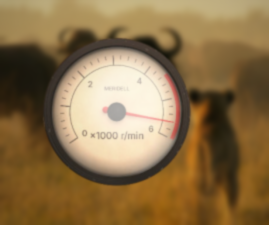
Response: {"value": 5600, "unit": "rpm"}
